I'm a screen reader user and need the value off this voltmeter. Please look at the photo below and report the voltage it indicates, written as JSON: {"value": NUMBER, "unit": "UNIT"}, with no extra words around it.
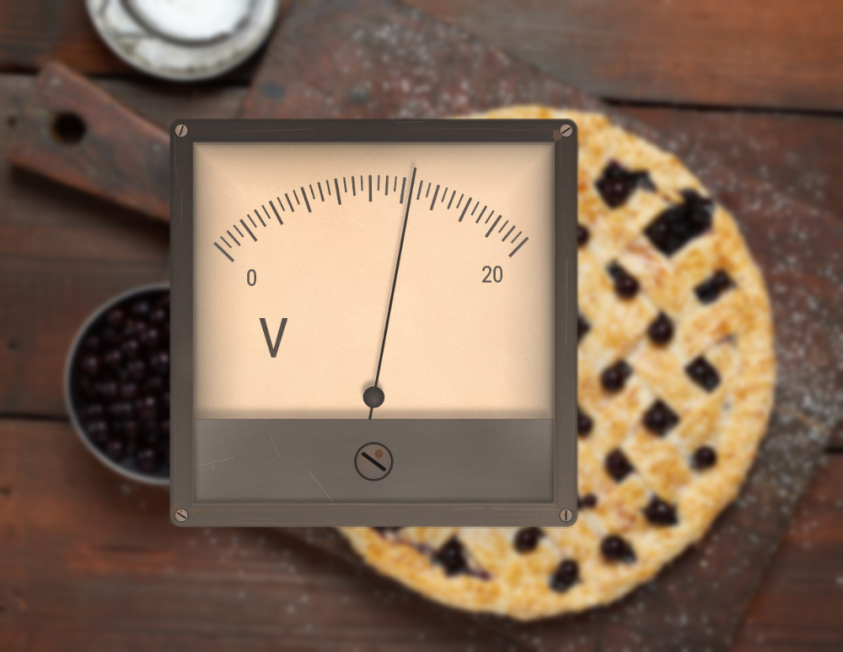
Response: {"value": 12.5, "unit": "V"}
